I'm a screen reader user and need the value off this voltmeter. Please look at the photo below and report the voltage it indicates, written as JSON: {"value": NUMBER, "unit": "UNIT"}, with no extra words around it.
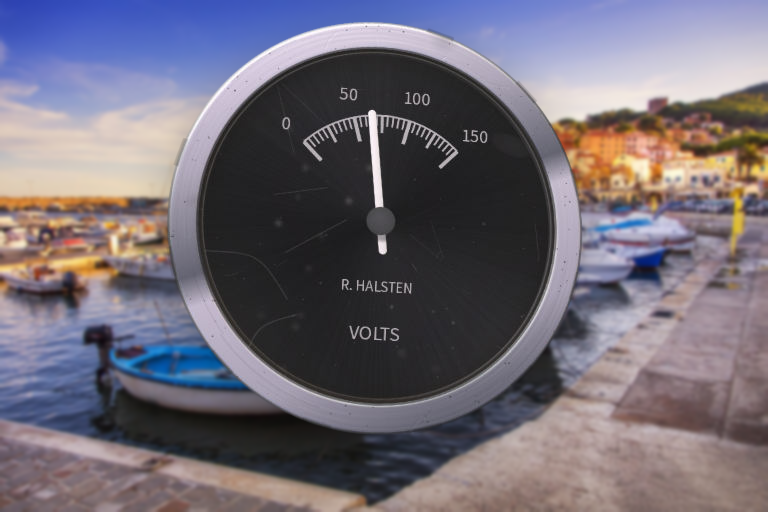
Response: {"value": 65, "unit": "V"}
